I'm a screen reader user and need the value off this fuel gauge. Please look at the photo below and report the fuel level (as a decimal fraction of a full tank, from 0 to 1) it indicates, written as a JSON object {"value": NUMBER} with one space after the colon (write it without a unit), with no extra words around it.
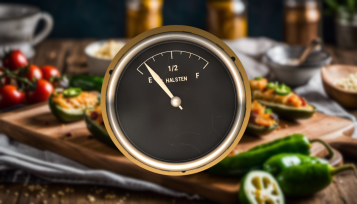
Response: {"value": 0.125}
